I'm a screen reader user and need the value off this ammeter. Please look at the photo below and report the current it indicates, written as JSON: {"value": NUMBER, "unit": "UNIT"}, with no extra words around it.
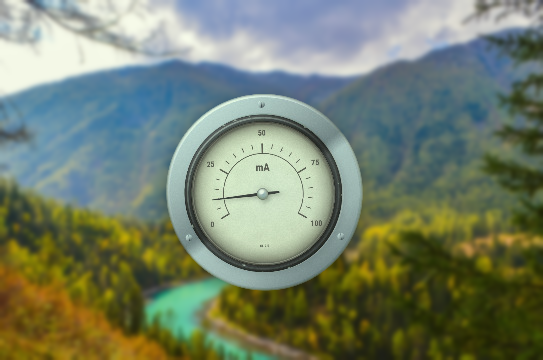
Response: {"value": 10, "unit": "mA"}
